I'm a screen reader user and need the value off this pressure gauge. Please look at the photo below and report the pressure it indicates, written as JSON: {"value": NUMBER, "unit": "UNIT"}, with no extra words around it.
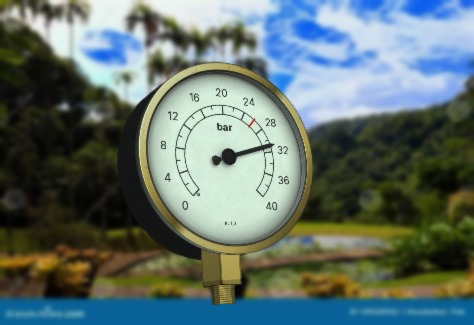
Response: {"value": 31, "unit": "bar"}
